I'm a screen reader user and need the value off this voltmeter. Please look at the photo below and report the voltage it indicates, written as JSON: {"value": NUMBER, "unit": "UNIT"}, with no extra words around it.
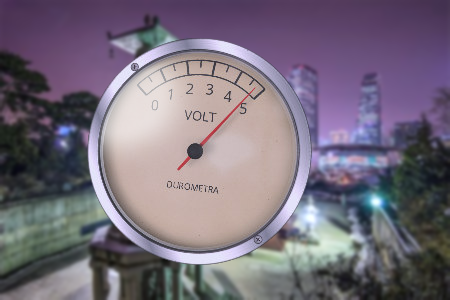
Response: {"value": 4.75, "unit": "V"}
